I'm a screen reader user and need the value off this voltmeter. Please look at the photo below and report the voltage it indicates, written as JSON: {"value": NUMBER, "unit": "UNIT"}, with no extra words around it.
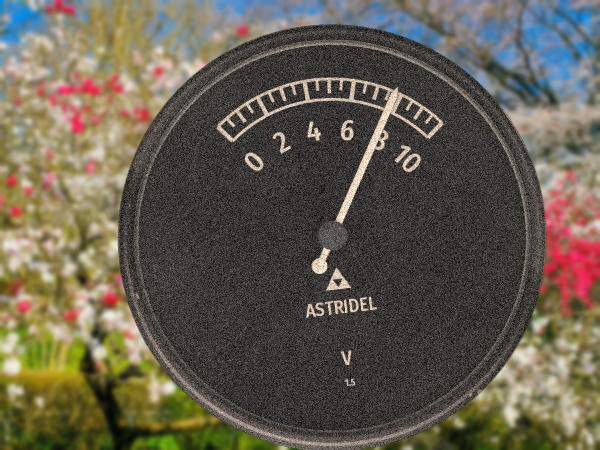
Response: {"value": 7.75, "unit": "V"}
